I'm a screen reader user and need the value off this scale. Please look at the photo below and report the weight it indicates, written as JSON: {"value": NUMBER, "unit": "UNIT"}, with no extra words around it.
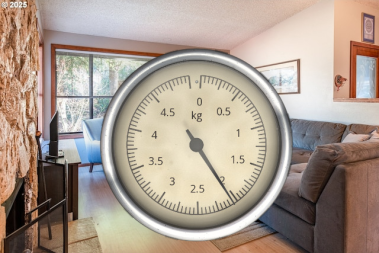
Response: {"value": 2.05, "unit": "kg"}
